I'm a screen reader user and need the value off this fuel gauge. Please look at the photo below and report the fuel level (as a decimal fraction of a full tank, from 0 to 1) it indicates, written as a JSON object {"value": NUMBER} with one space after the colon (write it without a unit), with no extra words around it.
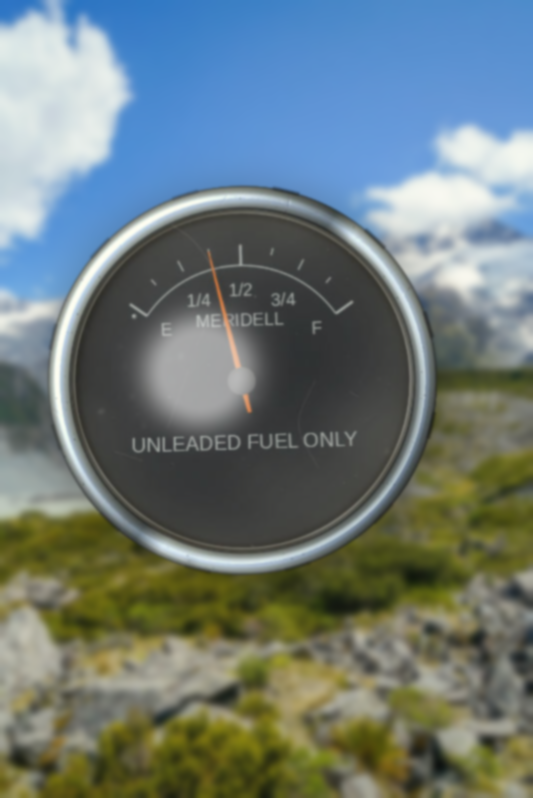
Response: {"value": 0.375}
